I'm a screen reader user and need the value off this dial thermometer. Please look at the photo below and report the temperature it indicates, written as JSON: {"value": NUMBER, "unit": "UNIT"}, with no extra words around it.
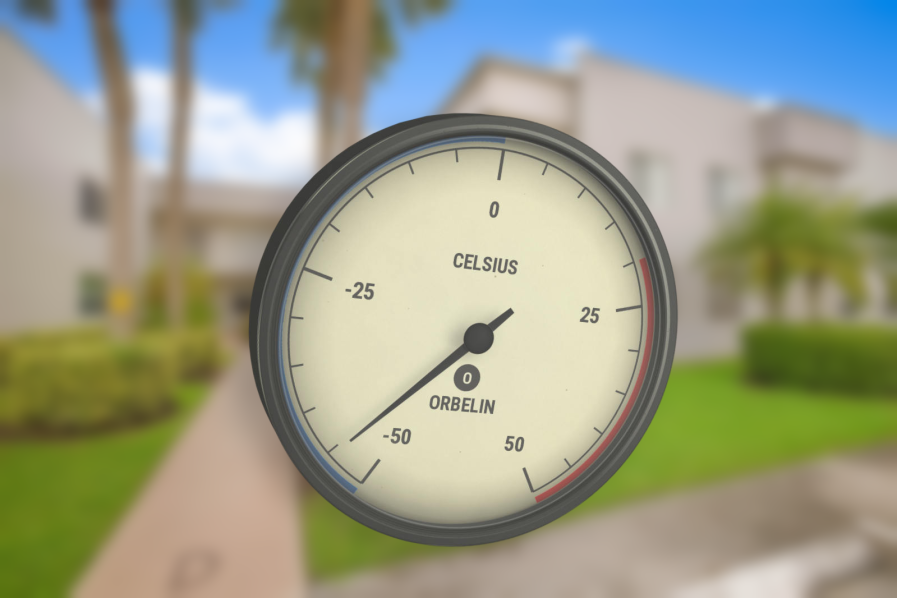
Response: {"value": -45, "unit": "°C"}
